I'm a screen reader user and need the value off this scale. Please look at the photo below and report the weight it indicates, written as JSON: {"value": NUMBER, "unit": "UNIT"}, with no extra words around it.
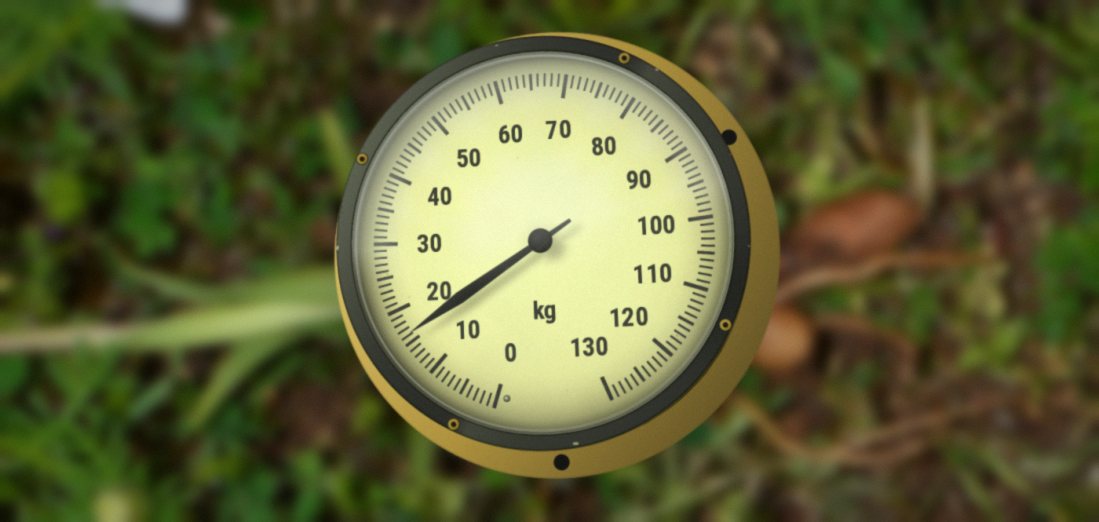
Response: {"value": 16, "unit": "kg"}
